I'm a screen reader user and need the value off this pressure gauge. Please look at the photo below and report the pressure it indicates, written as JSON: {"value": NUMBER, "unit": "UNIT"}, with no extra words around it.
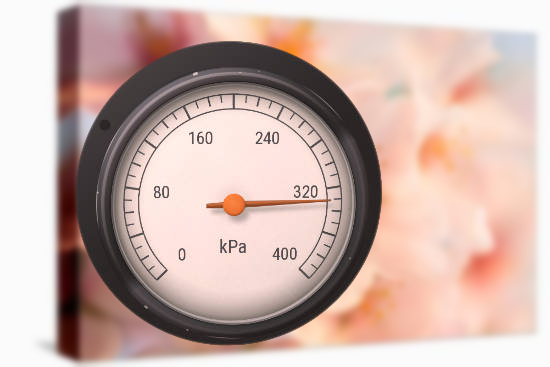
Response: {"value": 330, "unit": "kPa"}
